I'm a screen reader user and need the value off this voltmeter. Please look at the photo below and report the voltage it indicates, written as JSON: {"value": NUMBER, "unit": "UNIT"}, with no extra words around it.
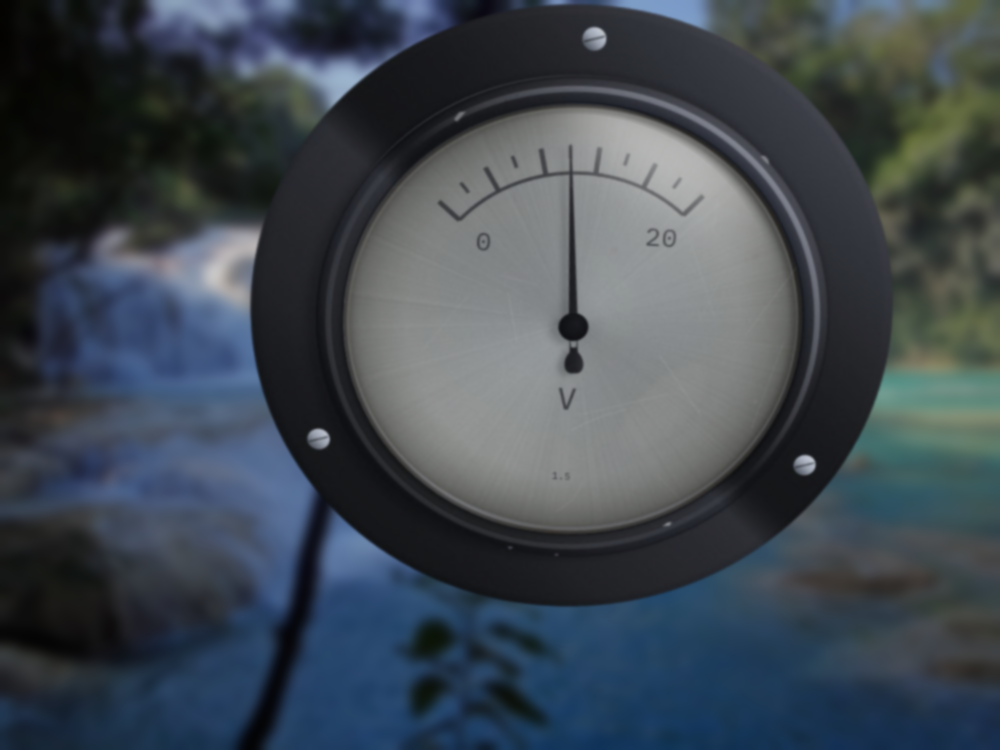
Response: {"value": 10, "unit": "V"}
